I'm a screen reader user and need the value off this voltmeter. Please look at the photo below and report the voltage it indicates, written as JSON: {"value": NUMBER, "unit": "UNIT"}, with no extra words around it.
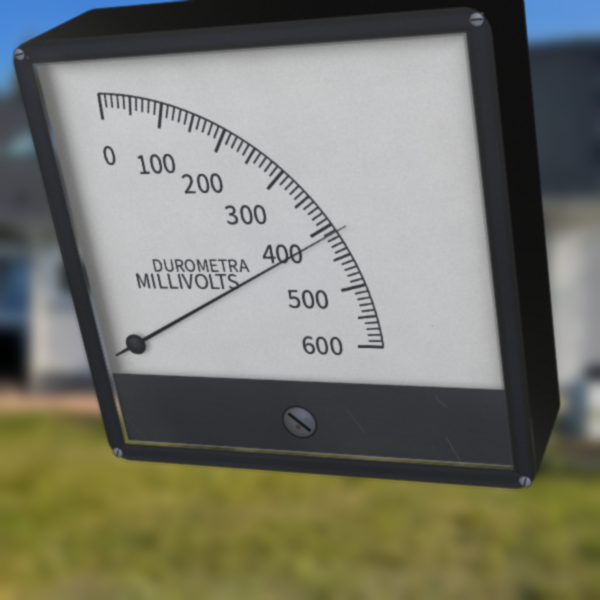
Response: {"value": 410, "unit": "mV"}
